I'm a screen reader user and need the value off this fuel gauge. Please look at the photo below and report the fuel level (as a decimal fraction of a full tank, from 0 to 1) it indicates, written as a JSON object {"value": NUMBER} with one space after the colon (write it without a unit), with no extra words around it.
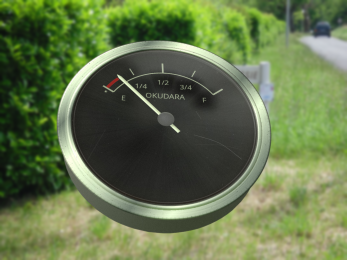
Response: {"value": 0.125}
